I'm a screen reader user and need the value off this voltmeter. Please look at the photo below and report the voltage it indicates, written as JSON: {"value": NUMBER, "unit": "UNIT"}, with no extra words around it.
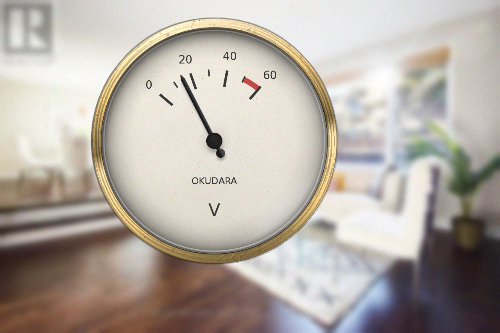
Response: {"value": 15, "unit": "V"}
